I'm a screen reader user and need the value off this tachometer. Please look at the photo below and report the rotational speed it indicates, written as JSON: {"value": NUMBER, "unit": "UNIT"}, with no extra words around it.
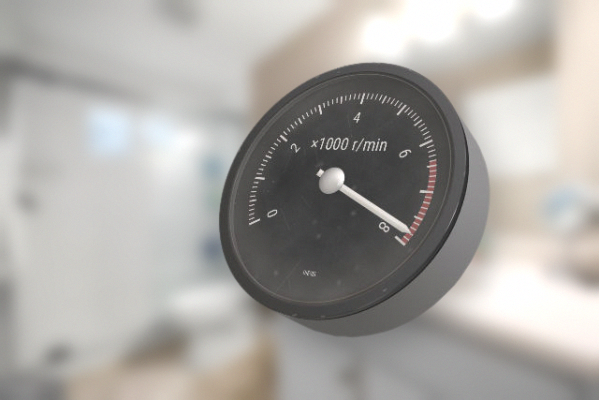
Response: {"value": 7800, "unit": "rpm"}
